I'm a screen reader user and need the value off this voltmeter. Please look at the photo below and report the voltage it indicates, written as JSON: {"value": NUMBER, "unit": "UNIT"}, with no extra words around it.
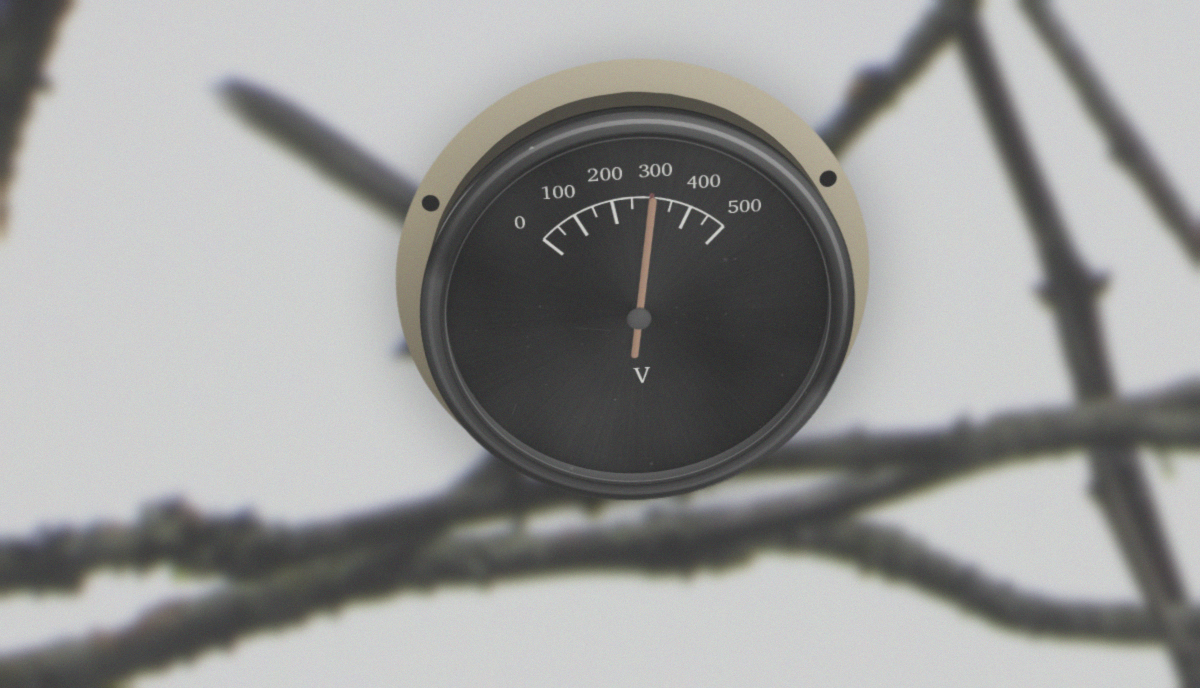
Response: {"value": 300, "unit": "V"}
